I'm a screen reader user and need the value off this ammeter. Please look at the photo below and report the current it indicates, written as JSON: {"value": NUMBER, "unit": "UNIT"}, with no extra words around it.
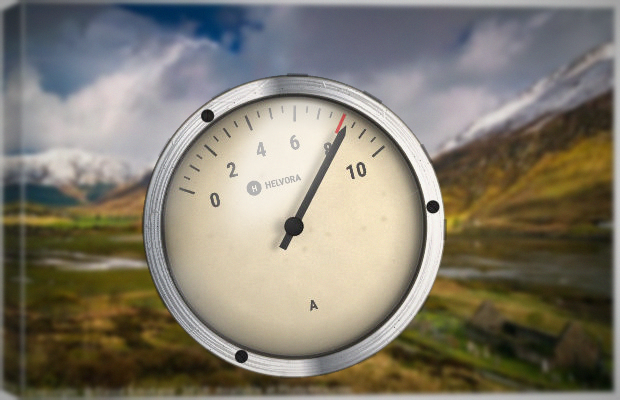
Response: {"value": 8.25, "unit": "A"}
